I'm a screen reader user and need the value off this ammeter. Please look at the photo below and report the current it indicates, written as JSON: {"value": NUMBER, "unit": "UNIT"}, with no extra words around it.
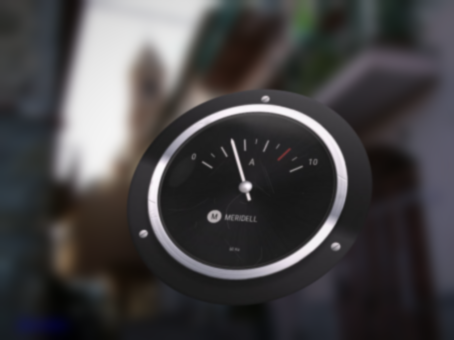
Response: {"value": 3, "unit": "A"}
